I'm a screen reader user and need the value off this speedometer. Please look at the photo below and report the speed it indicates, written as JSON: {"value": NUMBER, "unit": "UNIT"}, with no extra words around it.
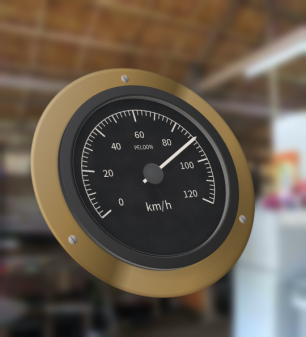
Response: {"value": 90, "unit": "km/h"}
